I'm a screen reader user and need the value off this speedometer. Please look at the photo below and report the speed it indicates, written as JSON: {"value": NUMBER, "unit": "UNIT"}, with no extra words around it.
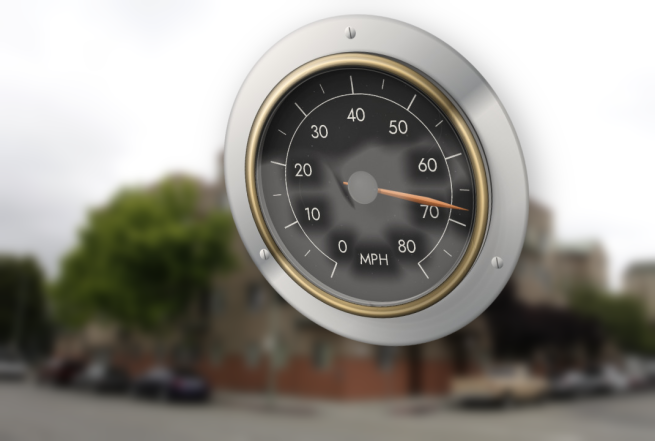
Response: {"value": 67.5, "unit": "mph"}
